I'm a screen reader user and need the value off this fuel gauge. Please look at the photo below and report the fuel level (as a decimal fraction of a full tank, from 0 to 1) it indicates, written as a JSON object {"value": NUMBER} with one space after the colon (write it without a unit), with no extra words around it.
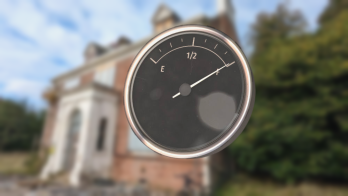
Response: {"value": 1}
